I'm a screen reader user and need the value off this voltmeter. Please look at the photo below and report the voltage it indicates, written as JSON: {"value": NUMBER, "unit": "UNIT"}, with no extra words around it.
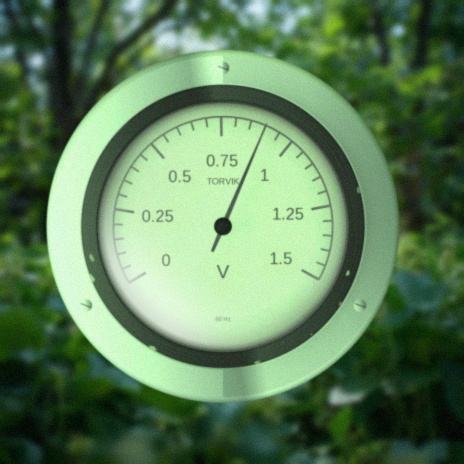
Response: {"value": 0.9, "unit": "V"}
